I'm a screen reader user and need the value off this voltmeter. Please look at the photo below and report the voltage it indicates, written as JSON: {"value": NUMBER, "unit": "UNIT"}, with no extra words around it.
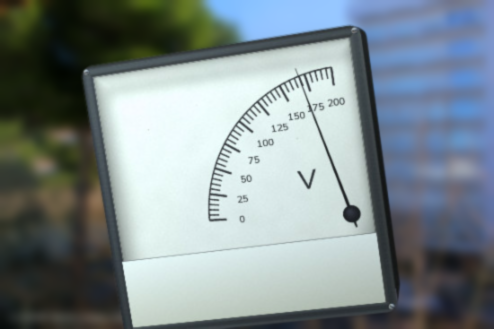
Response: {"value": 170, "unit": "V"}
